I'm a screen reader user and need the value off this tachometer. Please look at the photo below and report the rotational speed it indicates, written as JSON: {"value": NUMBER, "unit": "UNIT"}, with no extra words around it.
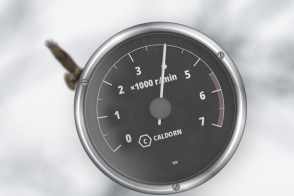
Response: {"value": 4000, "unit": "rpm"}
